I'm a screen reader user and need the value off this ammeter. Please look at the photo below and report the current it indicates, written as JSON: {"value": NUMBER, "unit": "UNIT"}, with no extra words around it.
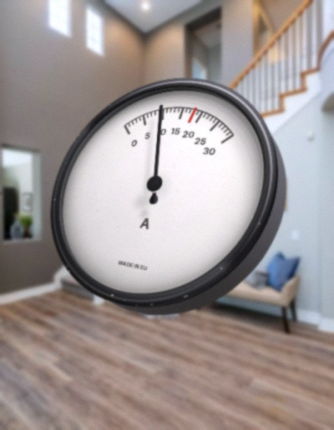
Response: {"value": 10, "unit": "A"}
